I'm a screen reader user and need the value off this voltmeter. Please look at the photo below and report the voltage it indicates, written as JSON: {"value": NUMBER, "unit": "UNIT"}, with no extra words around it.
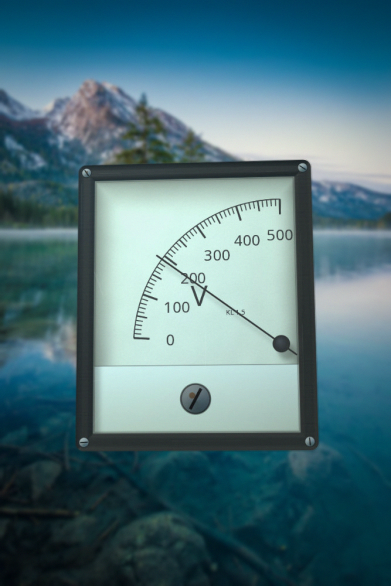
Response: {"value": 190, "unit": "V"}
